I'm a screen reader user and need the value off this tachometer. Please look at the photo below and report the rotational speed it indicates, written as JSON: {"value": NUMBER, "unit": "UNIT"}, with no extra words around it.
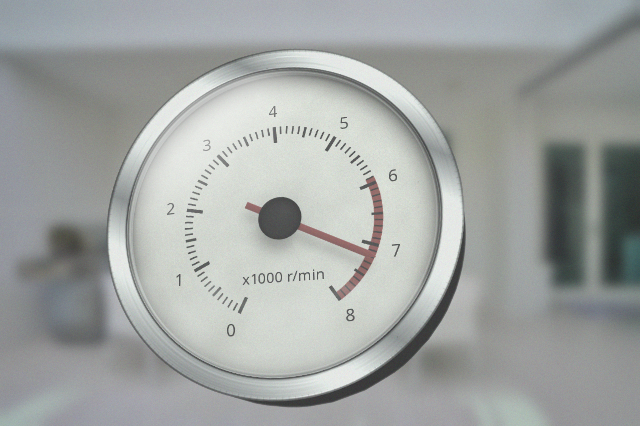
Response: {"value": 7200, "unit": "rpm"}
